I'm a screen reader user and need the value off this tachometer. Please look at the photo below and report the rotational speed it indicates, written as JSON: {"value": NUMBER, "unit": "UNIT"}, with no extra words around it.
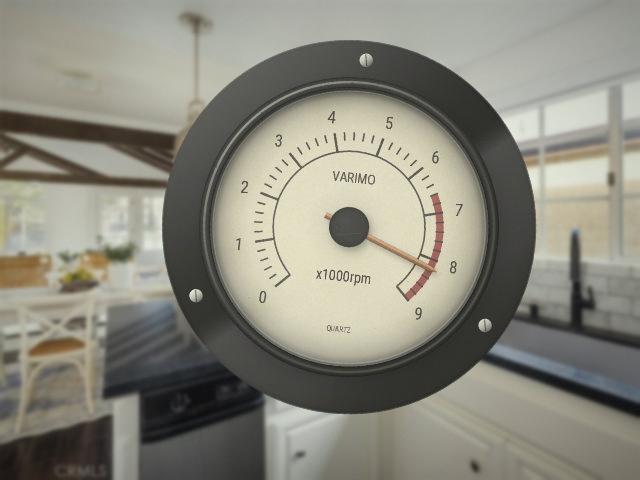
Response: {"value": 8200, "unit": "rpm"}
